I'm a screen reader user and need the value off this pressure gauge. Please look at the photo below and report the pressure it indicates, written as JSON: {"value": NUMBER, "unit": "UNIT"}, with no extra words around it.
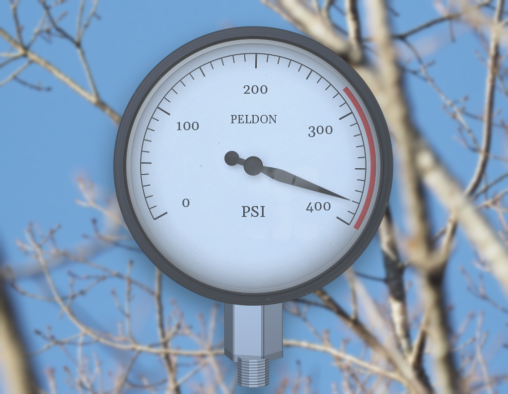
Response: {"value": 380, "unit": "psi"}
